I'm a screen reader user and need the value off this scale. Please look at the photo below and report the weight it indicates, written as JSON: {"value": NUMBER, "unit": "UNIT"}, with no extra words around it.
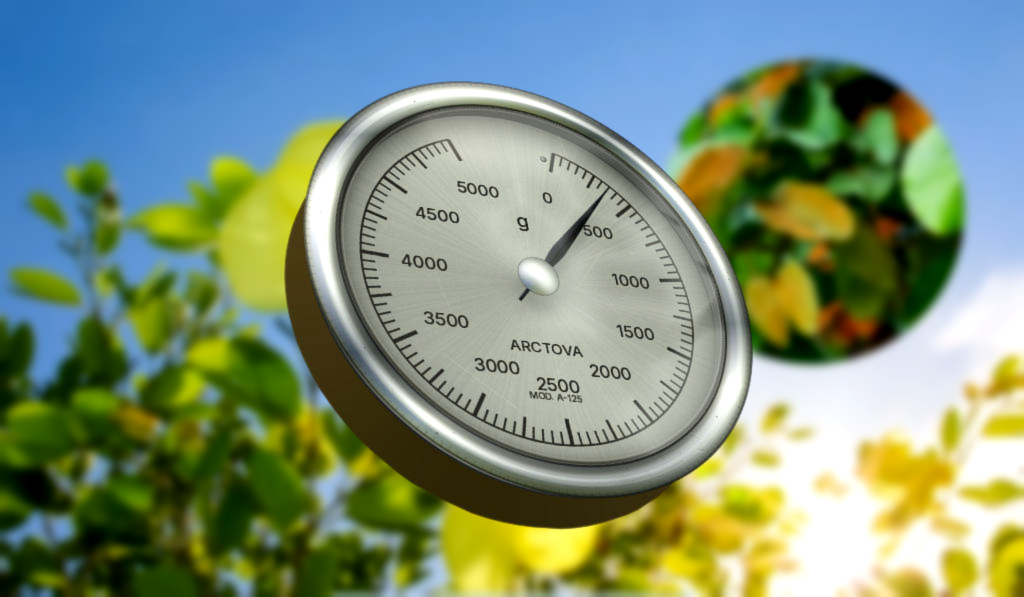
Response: {"value": 350, "unit": "g"}
